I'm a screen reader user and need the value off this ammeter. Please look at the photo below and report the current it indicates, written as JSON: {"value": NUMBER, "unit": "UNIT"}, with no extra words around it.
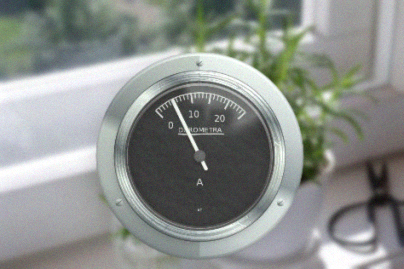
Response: {"value": 5, "unit": "A"}
